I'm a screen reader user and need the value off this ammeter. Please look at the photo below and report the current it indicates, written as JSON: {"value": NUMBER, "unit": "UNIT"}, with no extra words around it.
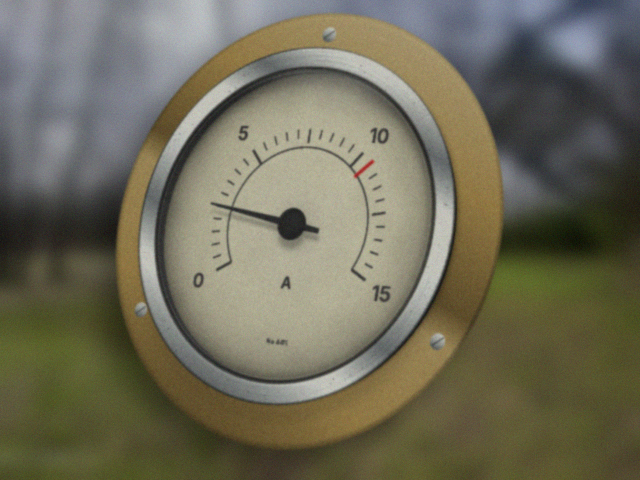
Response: {"value": 2.5, "unit": "A"}
